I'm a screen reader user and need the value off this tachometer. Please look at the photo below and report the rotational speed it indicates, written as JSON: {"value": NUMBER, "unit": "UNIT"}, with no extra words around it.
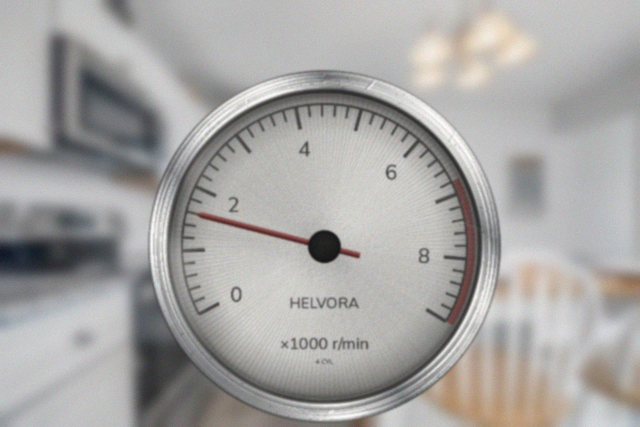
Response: {"value": 1600, "unit": "rpm"}
